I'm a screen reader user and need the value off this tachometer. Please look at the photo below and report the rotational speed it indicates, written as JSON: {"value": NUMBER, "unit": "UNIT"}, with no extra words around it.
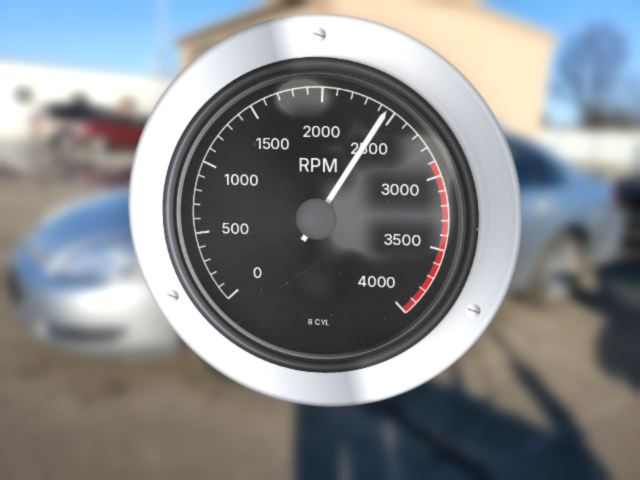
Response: {"value": 2450, "unit": "rpm"}
